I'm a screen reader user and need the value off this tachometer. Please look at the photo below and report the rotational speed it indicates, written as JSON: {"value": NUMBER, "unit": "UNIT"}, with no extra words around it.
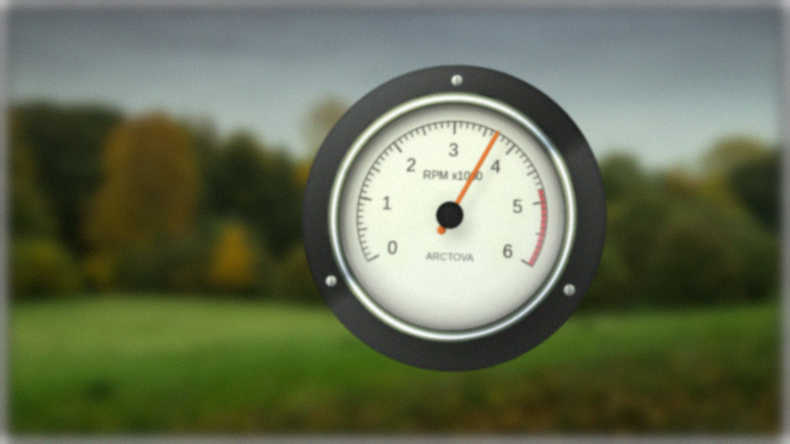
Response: {"value": 3700, "unit": "rpm"}
